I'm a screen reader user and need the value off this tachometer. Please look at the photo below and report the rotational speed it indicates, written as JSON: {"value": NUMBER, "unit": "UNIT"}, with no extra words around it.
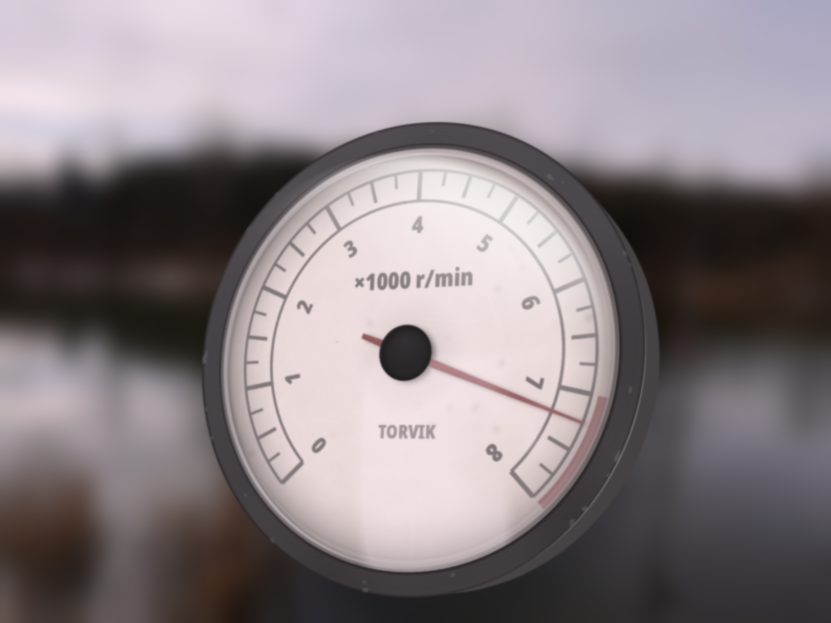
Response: {"value": 7250, "unit": "rpm"}
